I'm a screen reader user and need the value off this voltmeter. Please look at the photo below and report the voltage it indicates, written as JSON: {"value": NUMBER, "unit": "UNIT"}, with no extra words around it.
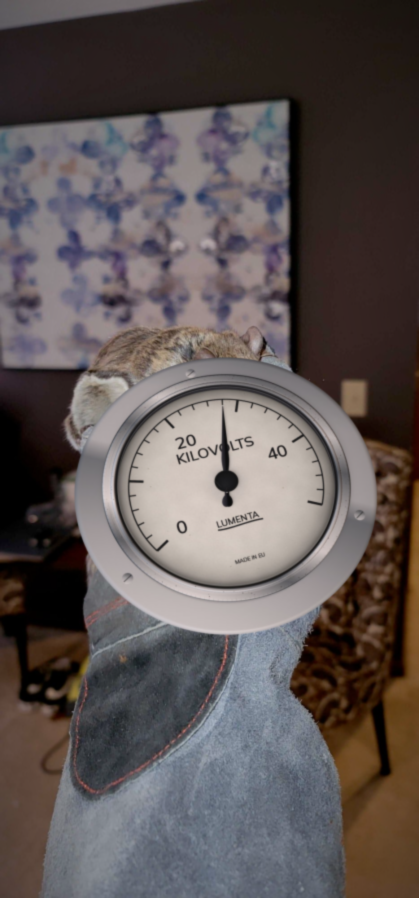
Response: {"value": 28, "unit": "kV"}
